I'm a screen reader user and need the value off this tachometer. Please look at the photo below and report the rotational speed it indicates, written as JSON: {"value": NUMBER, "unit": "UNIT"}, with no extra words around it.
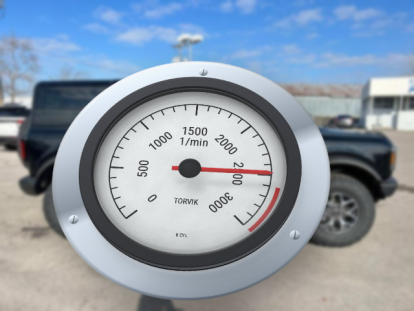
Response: {"value": 2500, "unit": "rpm"}
